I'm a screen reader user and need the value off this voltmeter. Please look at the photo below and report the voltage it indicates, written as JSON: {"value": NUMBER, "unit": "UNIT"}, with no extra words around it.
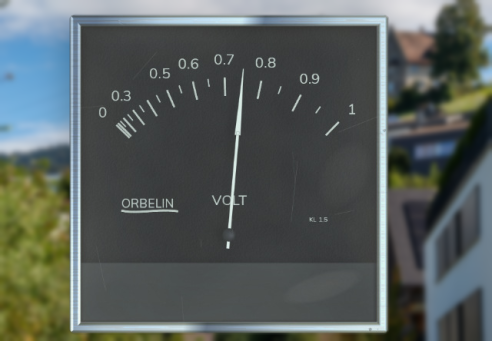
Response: {"value": 0.75, "unit": "V"}
